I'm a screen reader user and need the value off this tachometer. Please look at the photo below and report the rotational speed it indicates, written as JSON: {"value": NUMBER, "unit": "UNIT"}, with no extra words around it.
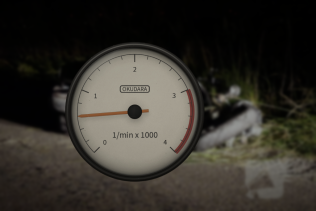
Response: {"value": 600, "unit": "rpm"}
